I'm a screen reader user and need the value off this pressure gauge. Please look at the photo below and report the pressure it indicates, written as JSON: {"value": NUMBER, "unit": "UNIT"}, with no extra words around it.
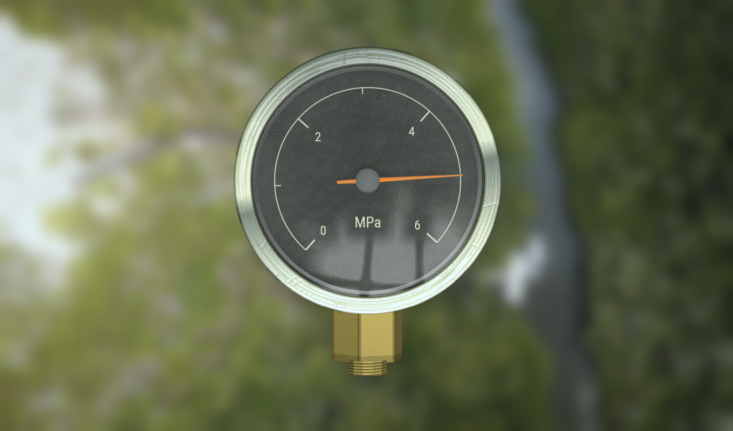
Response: {"value": 5, "unit": "MPa"}
